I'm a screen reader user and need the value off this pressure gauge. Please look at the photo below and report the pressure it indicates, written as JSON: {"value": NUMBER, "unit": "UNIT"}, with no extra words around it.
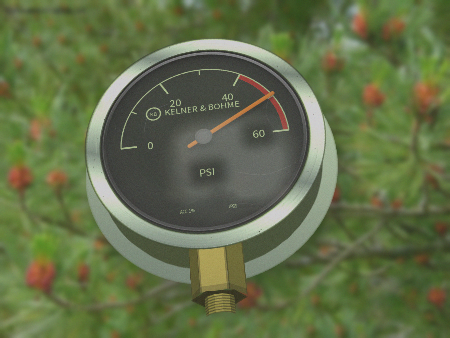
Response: {"value": 50, "unit": "psi"}
